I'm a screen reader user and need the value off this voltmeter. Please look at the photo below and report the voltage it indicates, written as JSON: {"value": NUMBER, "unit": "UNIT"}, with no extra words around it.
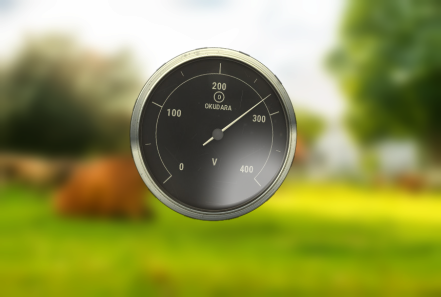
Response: {"value": 275, "unit": "V"}
